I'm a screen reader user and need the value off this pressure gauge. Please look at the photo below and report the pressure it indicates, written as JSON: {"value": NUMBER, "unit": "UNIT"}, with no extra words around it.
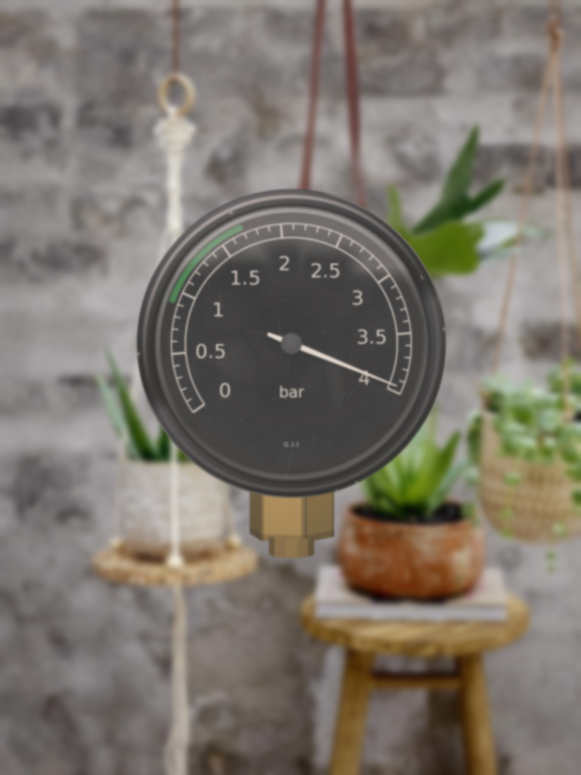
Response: {"value": 3.95, "unit": "bar"}
